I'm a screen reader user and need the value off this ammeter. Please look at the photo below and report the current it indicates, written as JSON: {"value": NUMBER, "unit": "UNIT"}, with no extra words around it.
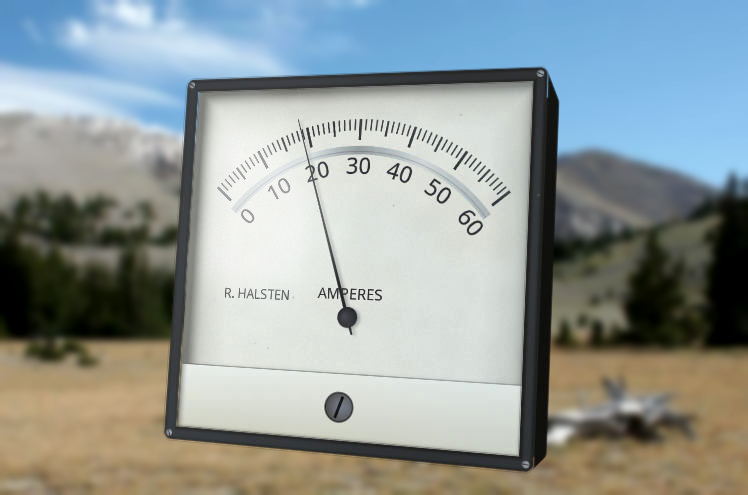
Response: {"value": 19, "unit": "A"}
